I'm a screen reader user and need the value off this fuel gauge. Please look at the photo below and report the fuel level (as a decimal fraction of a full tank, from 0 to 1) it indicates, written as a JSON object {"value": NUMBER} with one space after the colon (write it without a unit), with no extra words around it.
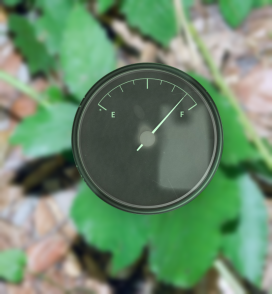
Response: {"value": 0.875}
